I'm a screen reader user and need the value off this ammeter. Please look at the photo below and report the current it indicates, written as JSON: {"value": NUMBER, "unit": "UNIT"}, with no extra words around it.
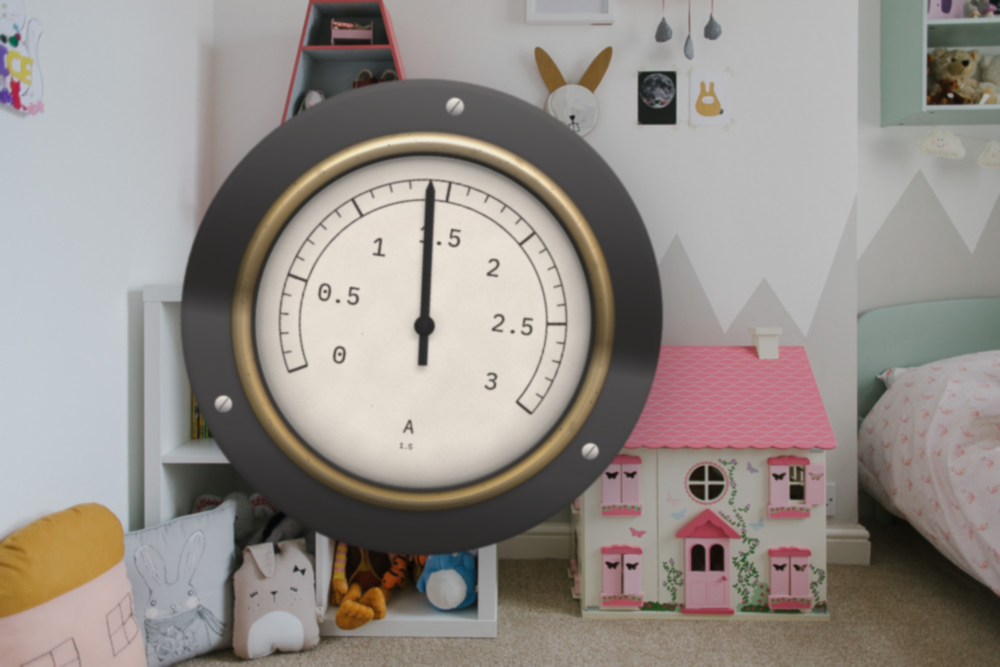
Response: {"value": 1.4, "unit": "A"}
